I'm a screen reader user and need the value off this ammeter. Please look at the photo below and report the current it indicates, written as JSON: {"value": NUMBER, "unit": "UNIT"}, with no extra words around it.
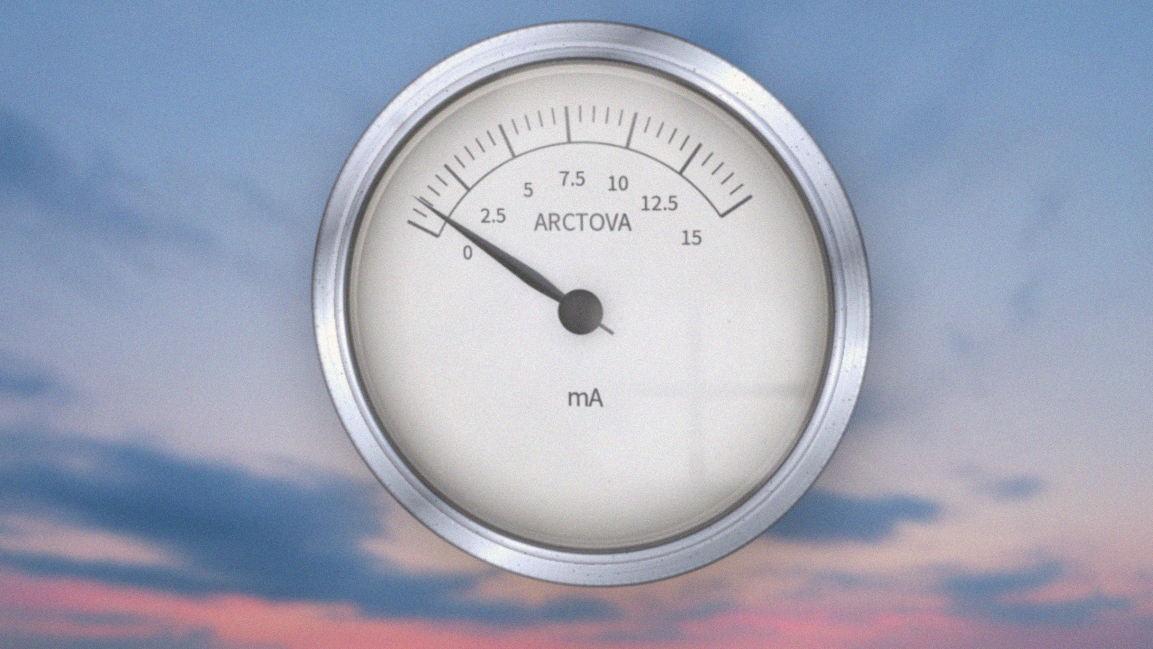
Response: {"value": 1, "unit": "mA"}
